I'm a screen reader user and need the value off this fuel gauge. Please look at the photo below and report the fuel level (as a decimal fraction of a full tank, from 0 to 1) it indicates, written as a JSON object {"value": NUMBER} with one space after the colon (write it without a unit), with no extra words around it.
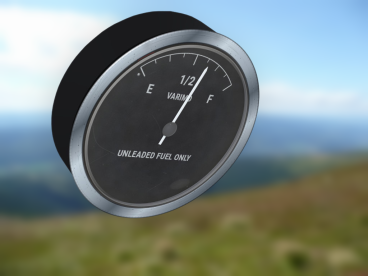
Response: {"value": 0.625}
